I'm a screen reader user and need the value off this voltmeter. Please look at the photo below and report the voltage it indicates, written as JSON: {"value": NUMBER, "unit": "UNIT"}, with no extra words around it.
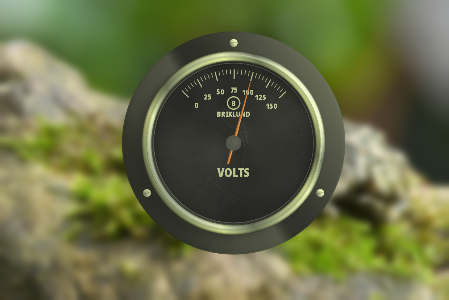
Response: {"value": 100, "unit": "V"}
